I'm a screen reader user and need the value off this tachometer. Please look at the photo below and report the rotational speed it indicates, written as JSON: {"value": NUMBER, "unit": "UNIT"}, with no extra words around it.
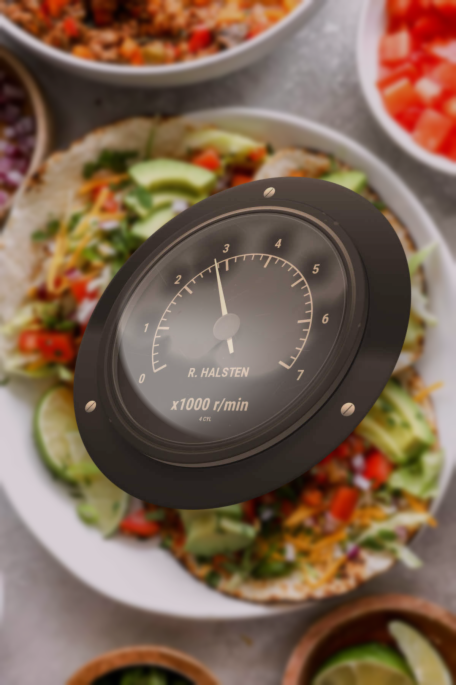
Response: {"value": 2800, "unit": "rpm"}
